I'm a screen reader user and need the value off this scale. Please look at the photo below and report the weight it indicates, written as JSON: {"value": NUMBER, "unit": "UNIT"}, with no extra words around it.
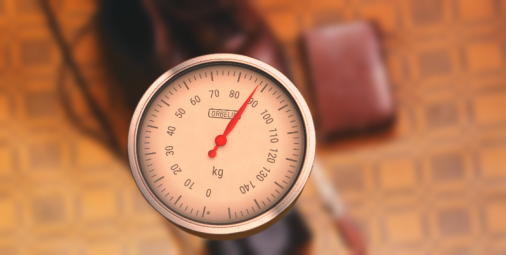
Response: {"value": 88, "unit": "kg"}
